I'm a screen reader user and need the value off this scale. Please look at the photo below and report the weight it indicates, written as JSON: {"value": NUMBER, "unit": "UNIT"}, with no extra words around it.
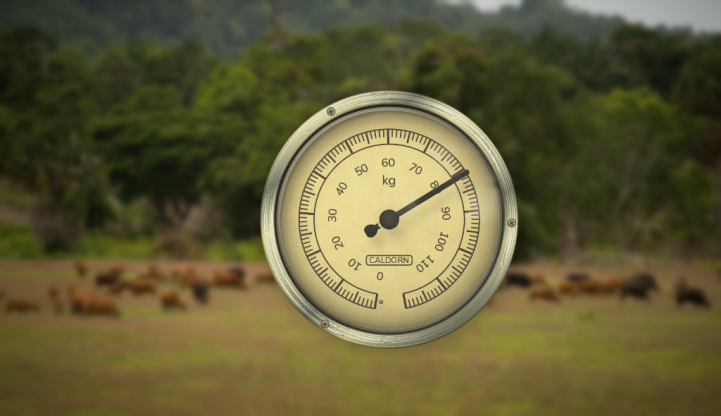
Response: {"value": 81, "unit": "kg"}
